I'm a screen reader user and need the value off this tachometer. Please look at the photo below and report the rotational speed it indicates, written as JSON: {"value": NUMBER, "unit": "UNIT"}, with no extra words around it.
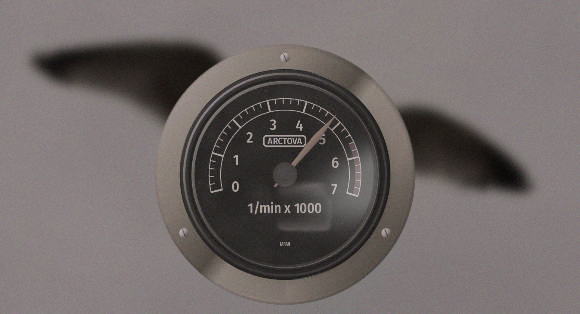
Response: {"value": 4800, "unit": "rpm"}
